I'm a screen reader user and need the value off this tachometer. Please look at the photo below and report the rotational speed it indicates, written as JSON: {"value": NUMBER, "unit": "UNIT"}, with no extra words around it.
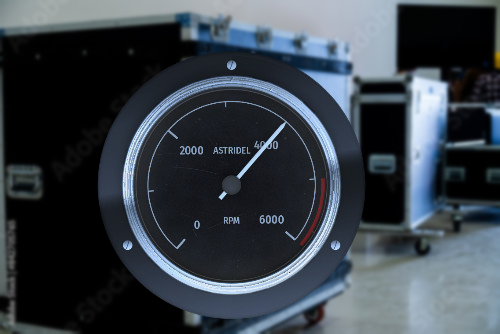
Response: {"value": 4000, "unit": "rpm"}
